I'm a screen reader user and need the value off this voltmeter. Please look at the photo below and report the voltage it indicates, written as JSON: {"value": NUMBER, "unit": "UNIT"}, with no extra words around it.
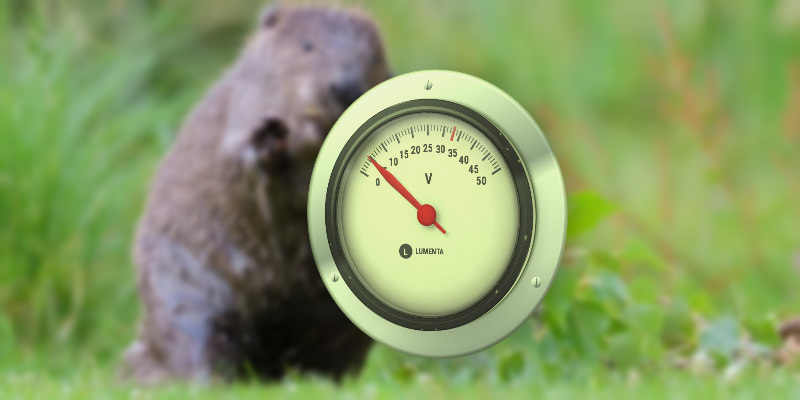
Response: {"value": 5, "unit": "V"}
